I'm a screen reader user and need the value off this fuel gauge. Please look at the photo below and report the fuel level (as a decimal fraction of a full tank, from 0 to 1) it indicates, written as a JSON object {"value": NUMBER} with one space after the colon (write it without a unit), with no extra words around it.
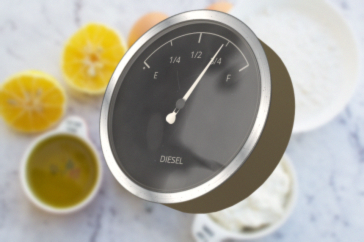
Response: {"value": 0.75}
